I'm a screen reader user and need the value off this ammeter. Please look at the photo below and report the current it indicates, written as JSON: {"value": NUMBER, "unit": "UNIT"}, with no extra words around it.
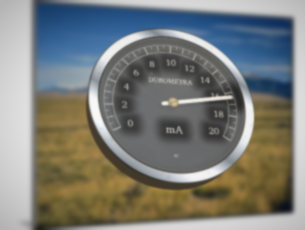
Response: {"value": 16.5, "unit": "mA"}
